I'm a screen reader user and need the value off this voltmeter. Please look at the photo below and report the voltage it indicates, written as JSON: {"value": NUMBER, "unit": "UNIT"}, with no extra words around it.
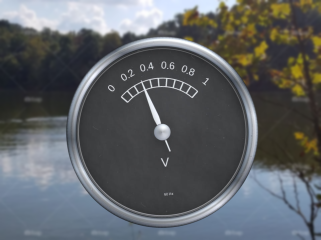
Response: {"value": 0.3, "unit": "V"}
